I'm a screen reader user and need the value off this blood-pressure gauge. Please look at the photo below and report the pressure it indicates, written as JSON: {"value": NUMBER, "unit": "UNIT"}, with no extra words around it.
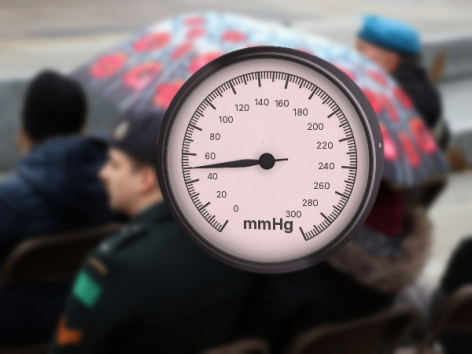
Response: {"value": 50, "unit": "mmHg"}
